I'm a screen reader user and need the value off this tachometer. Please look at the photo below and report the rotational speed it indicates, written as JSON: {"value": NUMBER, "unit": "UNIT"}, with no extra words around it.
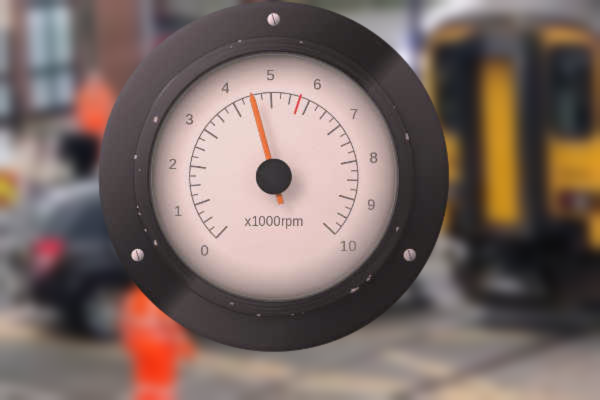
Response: {"value": 4500, "unit": "rpm"}
